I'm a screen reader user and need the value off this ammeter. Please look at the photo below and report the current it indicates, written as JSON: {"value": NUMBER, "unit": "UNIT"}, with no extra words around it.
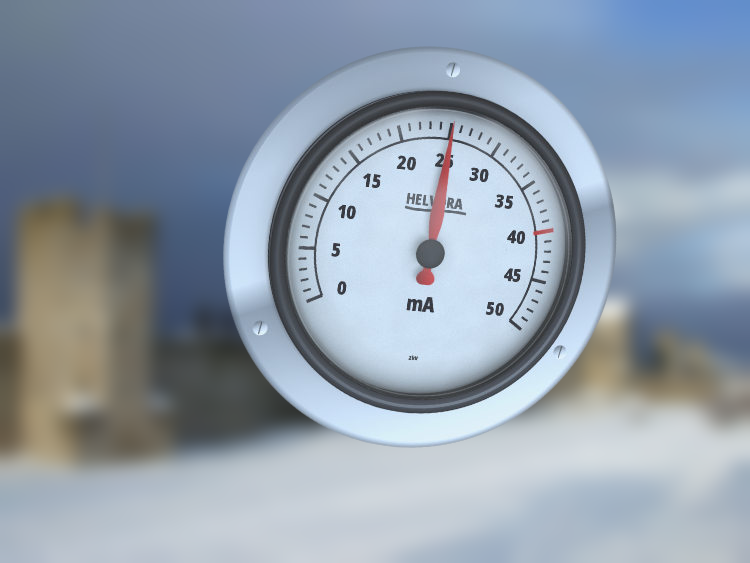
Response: {"value": 25, "unit": "mA"}
